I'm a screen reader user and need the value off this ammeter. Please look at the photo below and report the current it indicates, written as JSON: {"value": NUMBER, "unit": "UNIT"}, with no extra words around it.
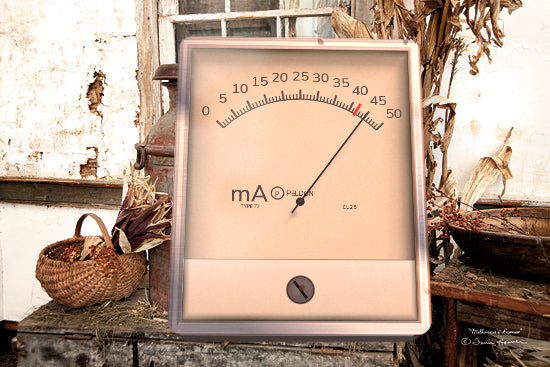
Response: {"value": 45, "unit": "mA"}
